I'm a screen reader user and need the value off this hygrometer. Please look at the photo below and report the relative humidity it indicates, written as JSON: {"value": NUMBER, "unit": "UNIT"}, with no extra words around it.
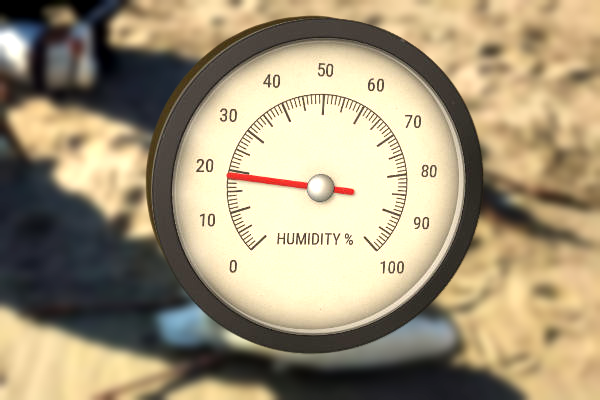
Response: {"value": 19, "unit": "%"}
